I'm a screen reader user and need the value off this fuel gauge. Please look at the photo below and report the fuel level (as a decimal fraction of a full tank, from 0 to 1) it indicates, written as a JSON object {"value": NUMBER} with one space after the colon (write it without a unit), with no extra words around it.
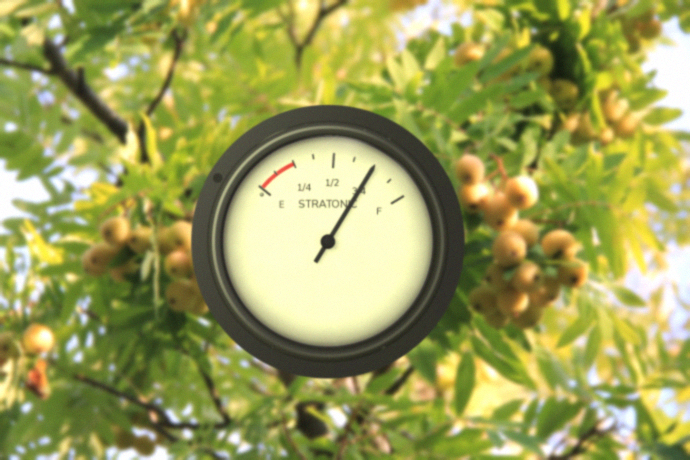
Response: {"value": 0.75}
